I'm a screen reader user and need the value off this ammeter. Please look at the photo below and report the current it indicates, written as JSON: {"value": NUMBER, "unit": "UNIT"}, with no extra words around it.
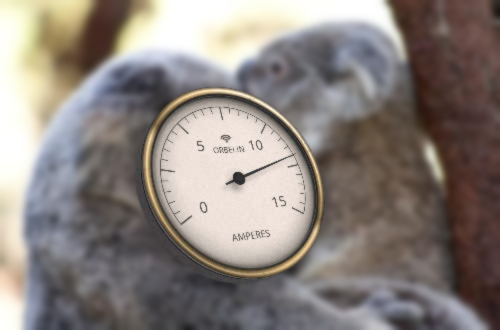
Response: {"value": 12, "unit": "A"}
